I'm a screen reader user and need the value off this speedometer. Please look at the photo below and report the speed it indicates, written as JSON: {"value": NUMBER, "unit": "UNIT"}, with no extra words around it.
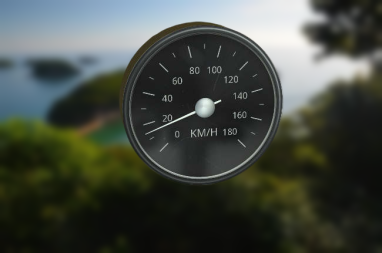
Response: {"value": 15, "unit": "km/h"}
